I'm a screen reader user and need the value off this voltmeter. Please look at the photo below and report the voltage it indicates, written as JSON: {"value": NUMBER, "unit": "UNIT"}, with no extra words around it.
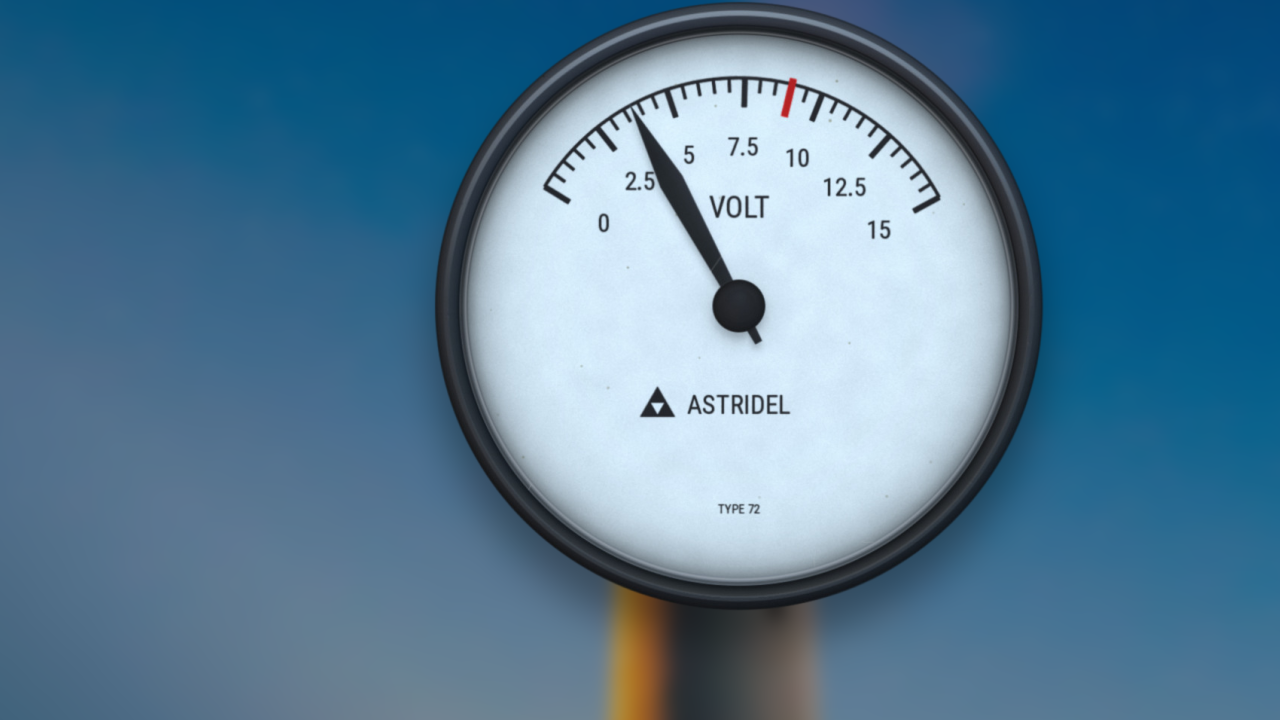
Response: {"value": 3.75, "unit": "V"}
